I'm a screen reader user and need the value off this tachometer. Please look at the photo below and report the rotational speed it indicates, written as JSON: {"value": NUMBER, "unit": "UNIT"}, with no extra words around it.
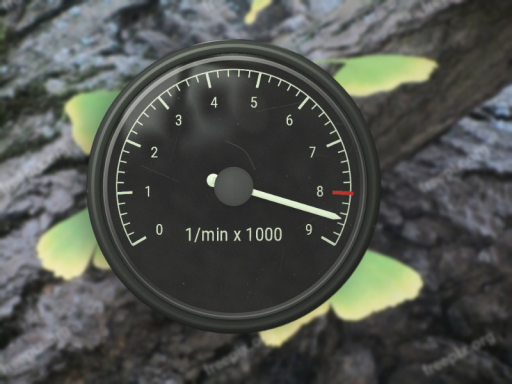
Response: {"value": 8500, "unit": "rpm"}
